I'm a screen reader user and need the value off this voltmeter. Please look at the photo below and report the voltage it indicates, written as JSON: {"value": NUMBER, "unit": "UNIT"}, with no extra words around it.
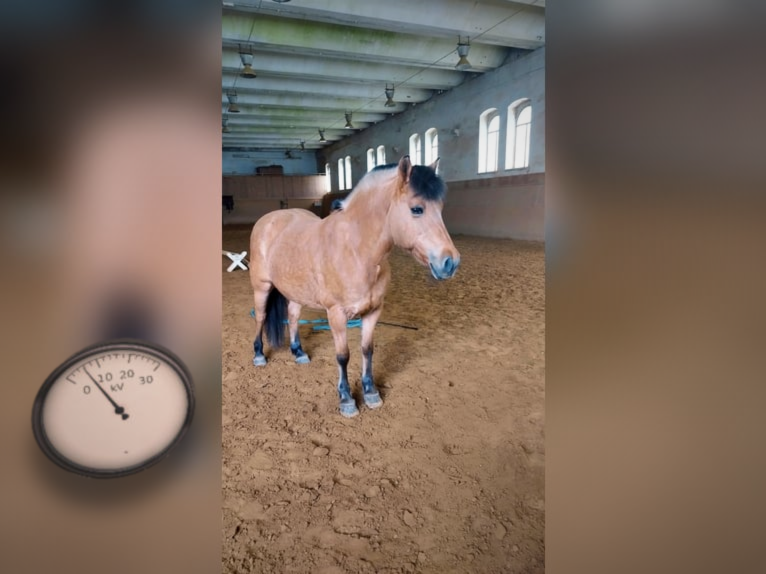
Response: {"value": 6, "unit": "kV"}
